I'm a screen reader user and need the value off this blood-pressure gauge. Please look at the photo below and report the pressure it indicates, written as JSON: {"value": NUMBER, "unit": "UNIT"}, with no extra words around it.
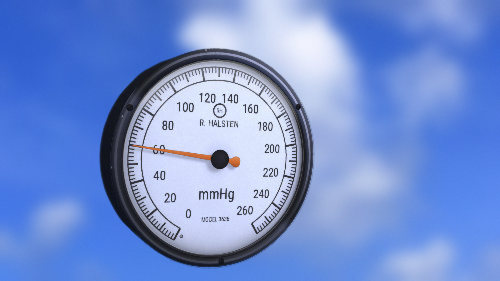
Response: {"value": 60, "unit": "mmHg"}
